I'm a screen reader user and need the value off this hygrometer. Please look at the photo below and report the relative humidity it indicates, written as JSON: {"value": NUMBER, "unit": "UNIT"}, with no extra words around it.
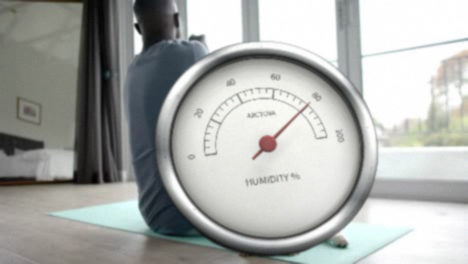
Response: {"value": 80, "unit": "%"}
